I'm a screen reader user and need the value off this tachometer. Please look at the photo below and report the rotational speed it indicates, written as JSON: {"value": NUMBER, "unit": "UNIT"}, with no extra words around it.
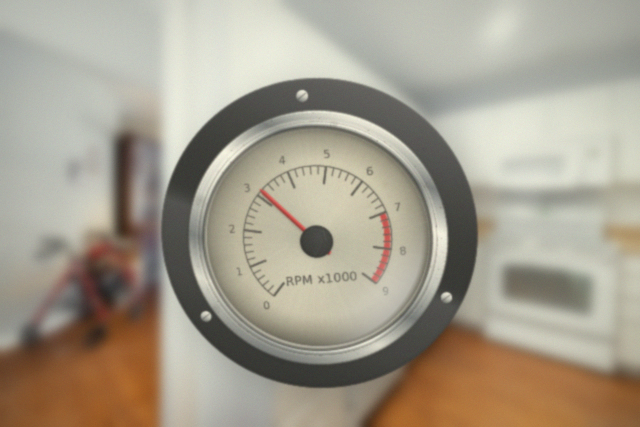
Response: {"value": 3200, "unit": "rpm"}
